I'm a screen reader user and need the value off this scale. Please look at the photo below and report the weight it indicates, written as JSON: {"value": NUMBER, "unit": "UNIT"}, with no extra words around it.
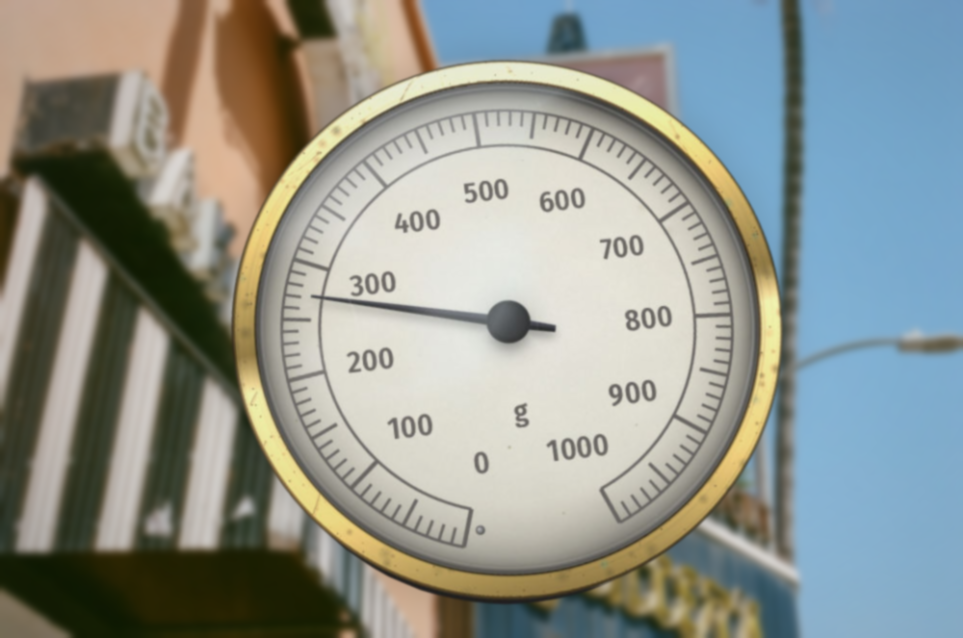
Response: {"value": 270, "unit": "g"}
